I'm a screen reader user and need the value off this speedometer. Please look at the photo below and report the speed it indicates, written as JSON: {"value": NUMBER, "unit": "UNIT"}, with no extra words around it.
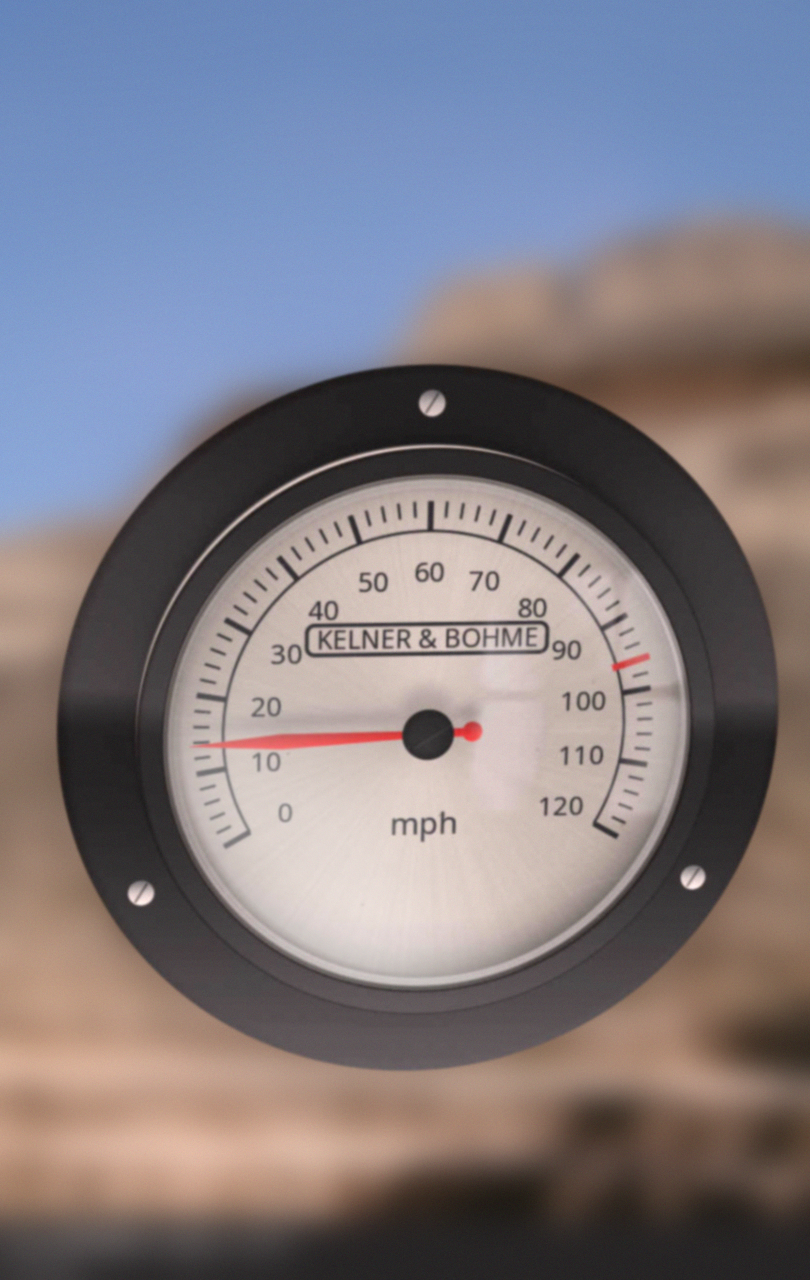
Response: {"value": 14, "unit": "mph"}
